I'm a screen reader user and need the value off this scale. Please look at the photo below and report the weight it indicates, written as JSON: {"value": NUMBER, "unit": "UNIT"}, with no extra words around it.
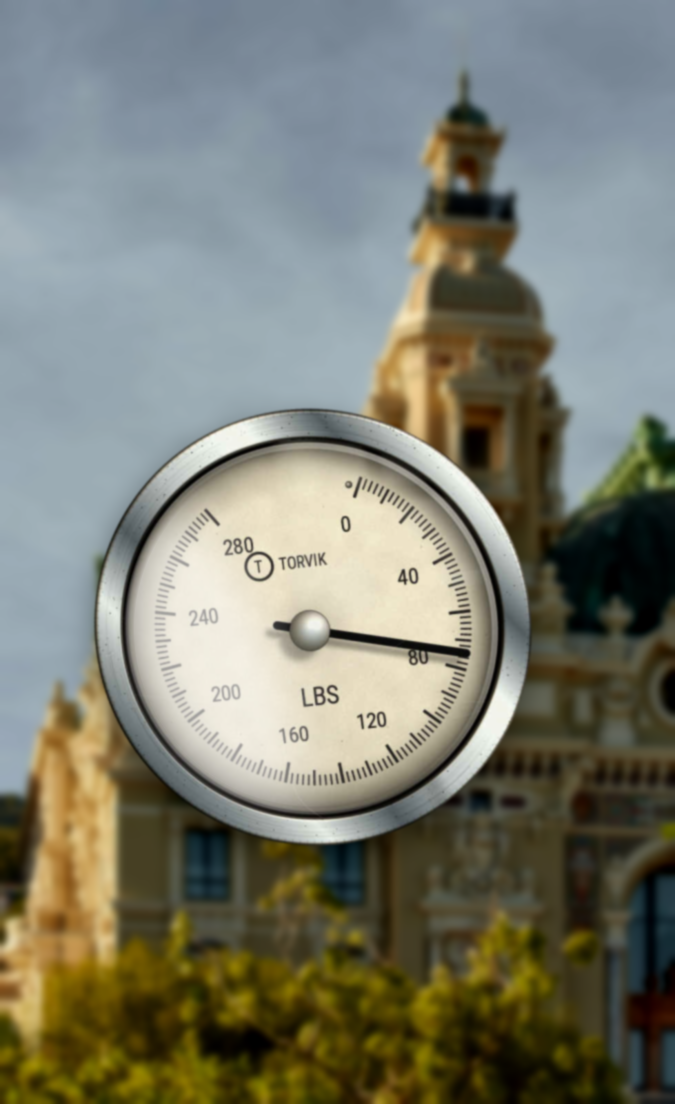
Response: {"value": 74, "unit": "lb"}
